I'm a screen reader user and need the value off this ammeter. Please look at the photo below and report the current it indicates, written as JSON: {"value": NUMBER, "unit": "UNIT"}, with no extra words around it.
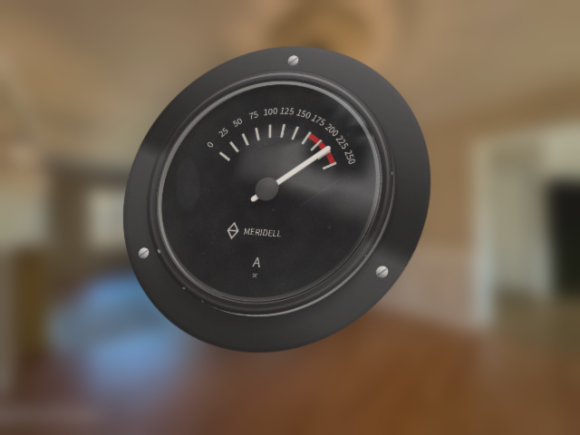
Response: {"value": 225, "unit": "A"}
